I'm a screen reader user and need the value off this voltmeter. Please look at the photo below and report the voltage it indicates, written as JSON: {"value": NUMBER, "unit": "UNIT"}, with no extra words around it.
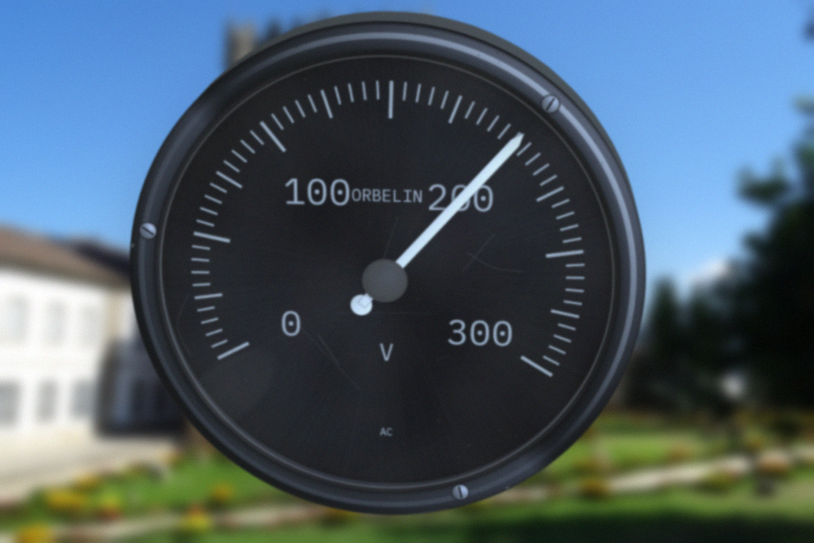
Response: {"value": 200, "unit": "V"}
